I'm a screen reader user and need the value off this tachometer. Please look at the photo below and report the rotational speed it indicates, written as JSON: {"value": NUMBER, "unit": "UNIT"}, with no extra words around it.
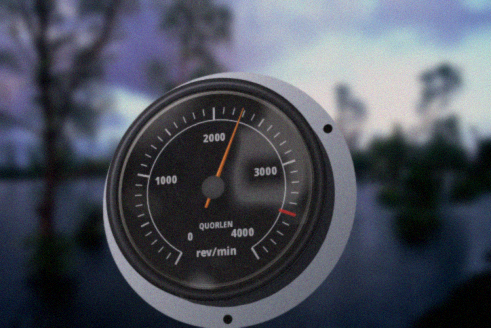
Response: {"value": 2300, "unit": "rpm"}
